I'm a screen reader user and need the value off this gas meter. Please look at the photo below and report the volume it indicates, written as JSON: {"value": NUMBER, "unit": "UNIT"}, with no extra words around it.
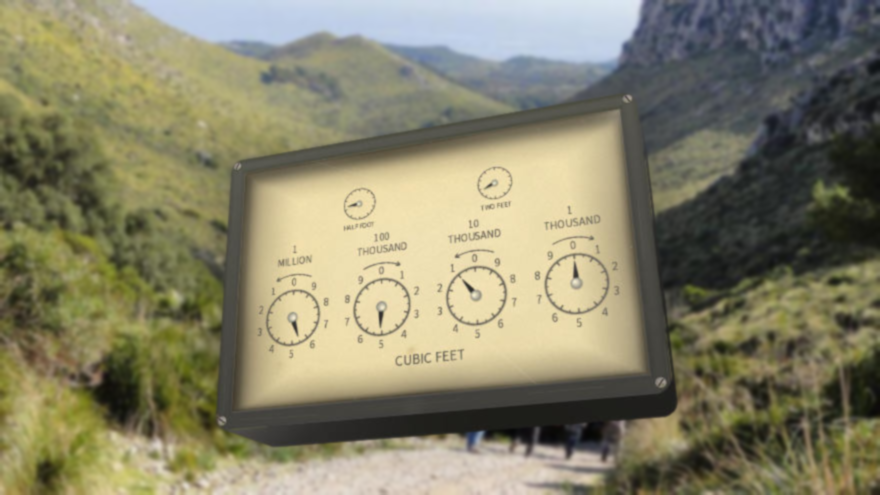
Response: {"value": 551000, "unit": "ft³"}
